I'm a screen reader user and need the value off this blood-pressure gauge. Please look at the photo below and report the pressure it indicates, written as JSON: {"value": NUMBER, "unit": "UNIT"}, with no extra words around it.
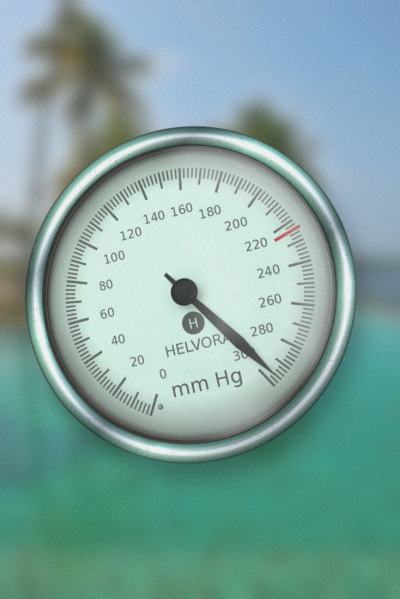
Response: {"value": 296, "unit": "mmHg"}
